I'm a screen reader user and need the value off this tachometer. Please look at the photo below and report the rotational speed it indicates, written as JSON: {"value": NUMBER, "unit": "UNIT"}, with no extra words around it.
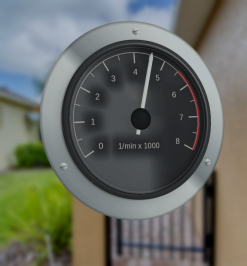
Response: {"value": 4500, "unit": "rpm"}
